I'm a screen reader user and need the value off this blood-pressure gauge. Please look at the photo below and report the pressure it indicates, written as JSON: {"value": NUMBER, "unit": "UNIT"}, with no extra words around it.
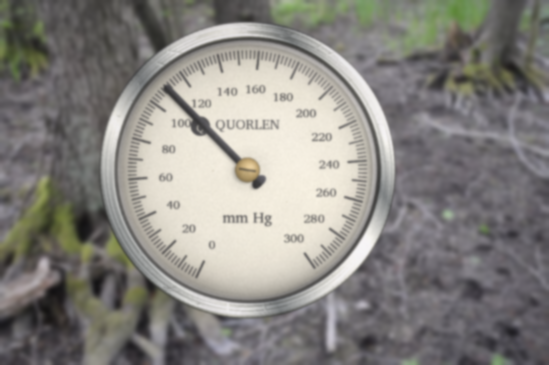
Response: {"value": 110, "unit": "mmHg"}
